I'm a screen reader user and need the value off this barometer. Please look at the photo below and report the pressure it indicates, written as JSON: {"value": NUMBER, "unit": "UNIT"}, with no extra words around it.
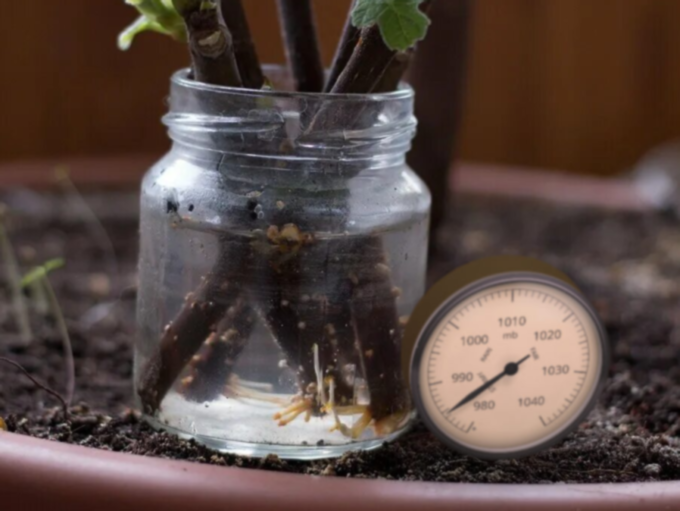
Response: {"value": 985, "unit": "mbar"}
